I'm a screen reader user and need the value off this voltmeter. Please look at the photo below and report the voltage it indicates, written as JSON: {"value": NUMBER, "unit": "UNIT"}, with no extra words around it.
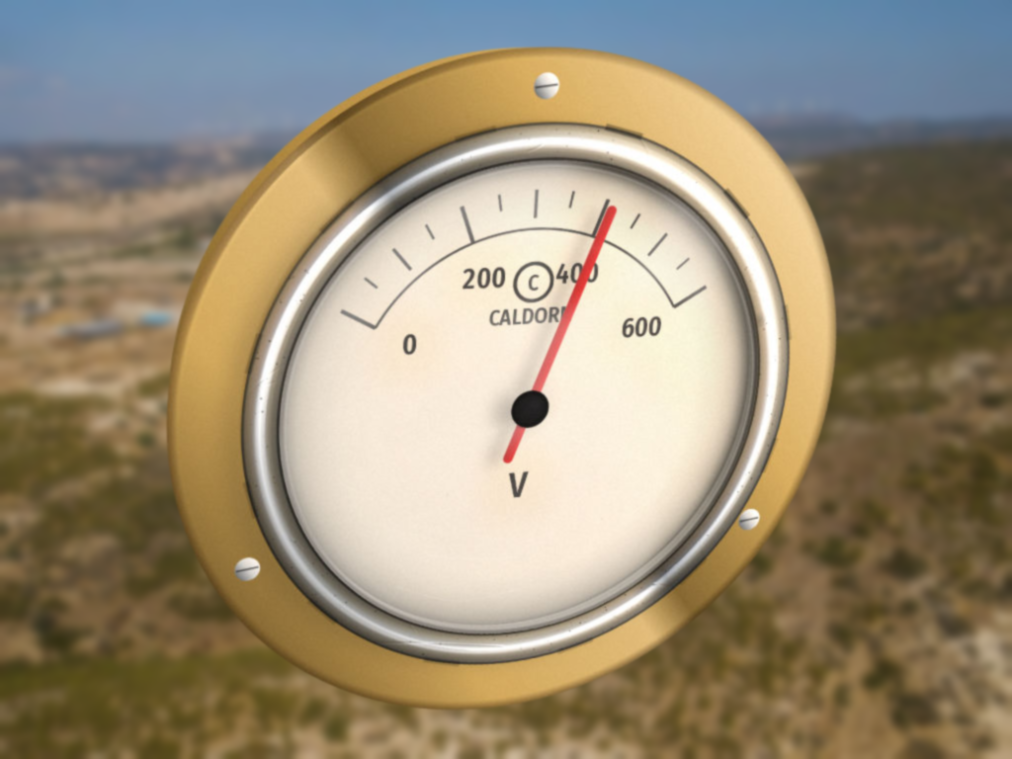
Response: {"value": 400, "unit": "V"}
